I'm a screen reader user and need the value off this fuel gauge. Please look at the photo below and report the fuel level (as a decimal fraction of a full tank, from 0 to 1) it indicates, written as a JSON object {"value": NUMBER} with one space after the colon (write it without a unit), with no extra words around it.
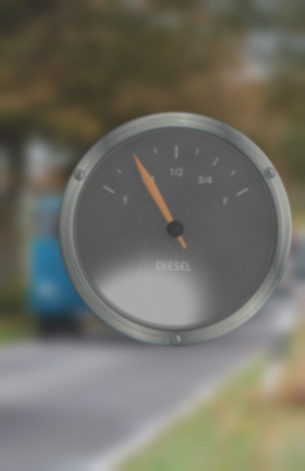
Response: {"value": 0.25}
